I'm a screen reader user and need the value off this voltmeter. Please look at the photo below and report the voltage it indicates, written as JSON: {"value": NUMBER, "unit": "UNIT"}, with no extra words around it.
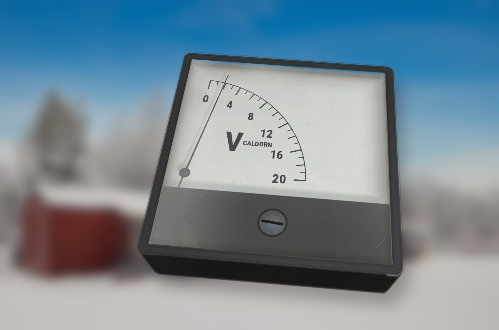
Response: {"value": 2, "unit": "V"}
